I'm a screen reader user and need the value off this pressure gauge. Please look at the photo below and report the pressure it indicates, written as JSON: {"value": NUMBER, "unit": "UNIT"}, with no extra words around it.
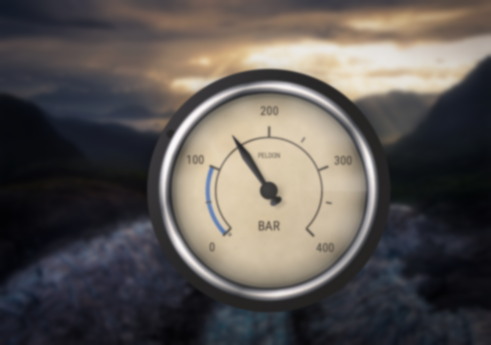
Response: {"value": 150, "unit": "bar"}
